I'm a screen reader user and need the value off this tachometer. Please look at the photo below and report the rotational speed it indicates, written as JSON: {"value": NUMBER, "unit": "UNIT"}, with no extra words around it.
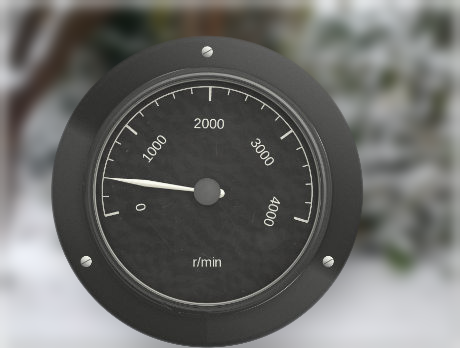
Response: {"value": 400, "unit": "rpm"}
